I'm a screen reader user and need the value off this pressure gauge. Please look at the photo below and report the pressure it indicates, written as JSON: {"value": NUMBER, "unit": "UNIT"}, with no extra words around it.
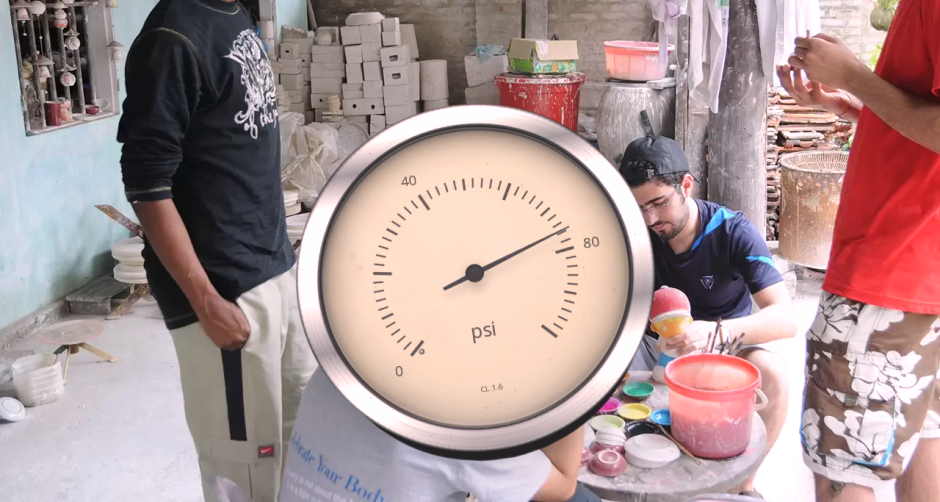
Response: {"value": 76, "unit": "psi"}
